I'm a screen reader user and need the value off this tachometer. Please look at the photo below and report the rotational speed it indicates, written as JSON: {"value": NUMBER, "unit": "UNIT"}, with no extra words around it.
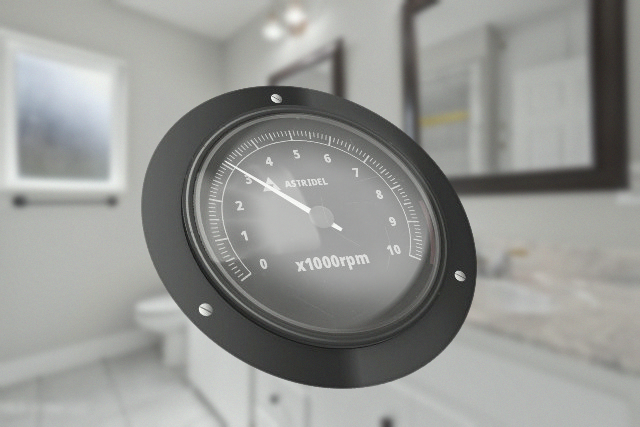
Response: {"value": 3000, "unit": "rpm"}
